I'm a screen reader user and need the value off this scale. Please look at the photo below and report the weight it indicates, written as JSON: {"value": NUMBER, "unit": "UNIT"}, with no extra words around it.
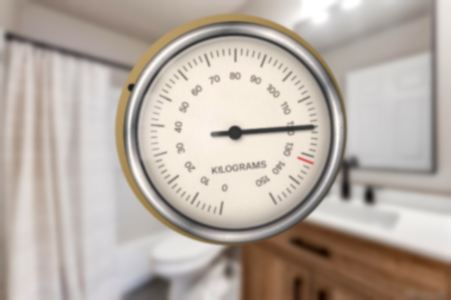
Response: {"value": 120, "unit": "kg"}
